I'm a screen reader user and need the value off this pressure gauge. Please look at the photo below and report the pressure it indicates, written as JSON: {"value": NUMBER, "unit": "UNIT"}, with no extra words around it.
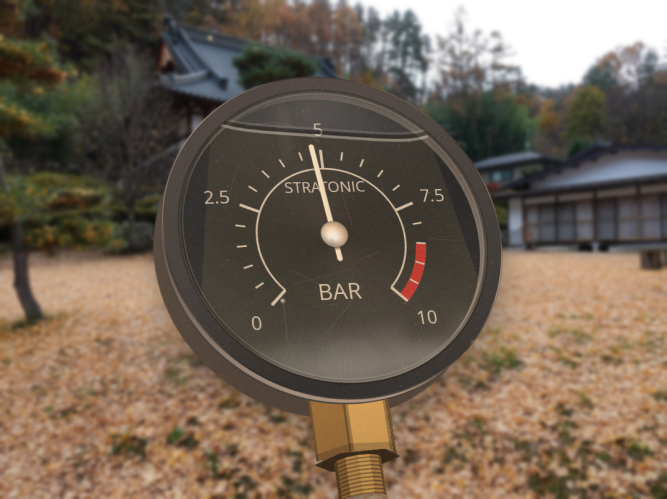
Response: {"value": 4.75, "unit": "bar"}
